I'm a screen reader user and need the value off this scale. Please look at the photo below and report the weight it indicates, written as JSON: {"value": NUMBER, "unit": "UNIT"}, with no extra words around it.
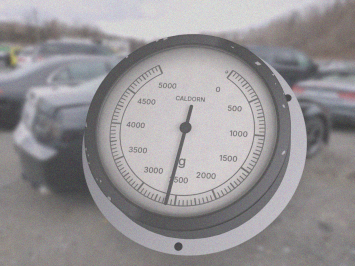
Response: {"value": 2600, "unit": "g"}
